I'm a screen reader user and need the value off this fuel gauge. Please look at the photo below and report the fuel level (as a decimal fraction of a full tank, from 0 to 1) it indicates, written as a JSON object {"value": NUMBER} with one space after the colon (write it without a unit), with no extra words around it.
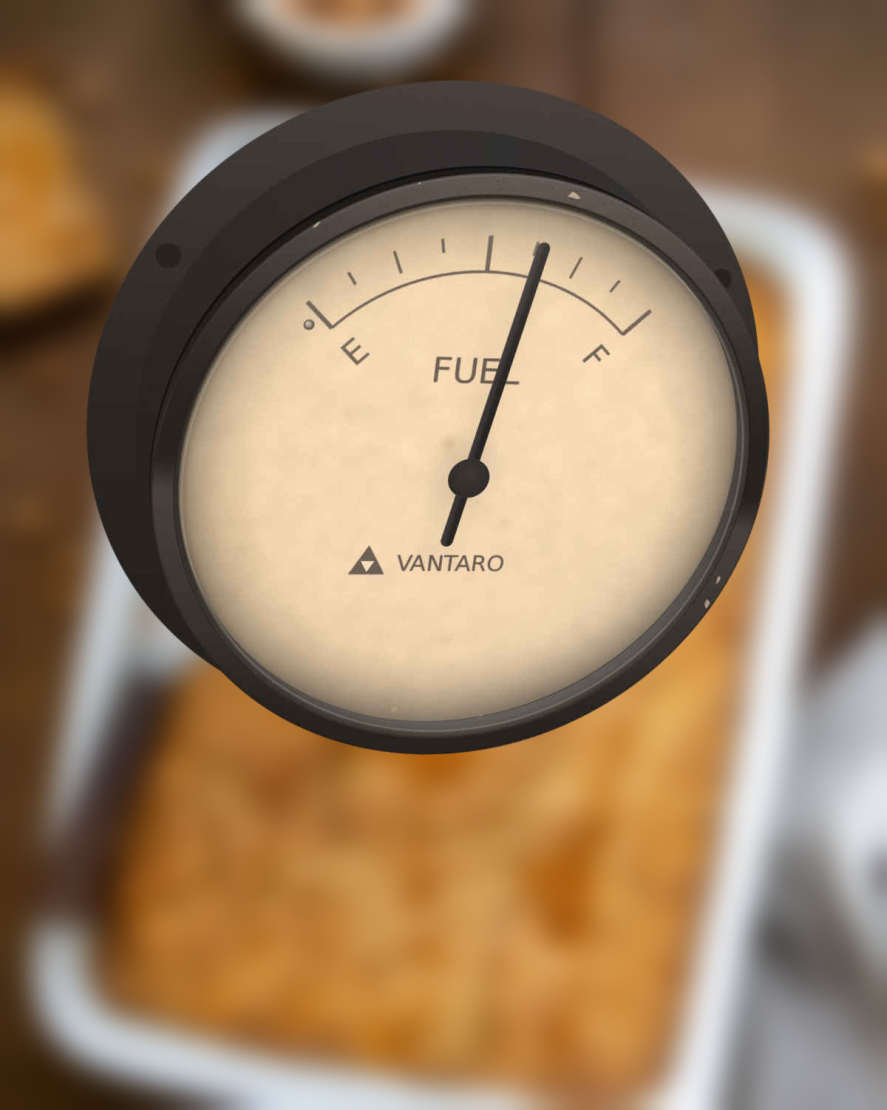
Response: {"value": 0.625}
